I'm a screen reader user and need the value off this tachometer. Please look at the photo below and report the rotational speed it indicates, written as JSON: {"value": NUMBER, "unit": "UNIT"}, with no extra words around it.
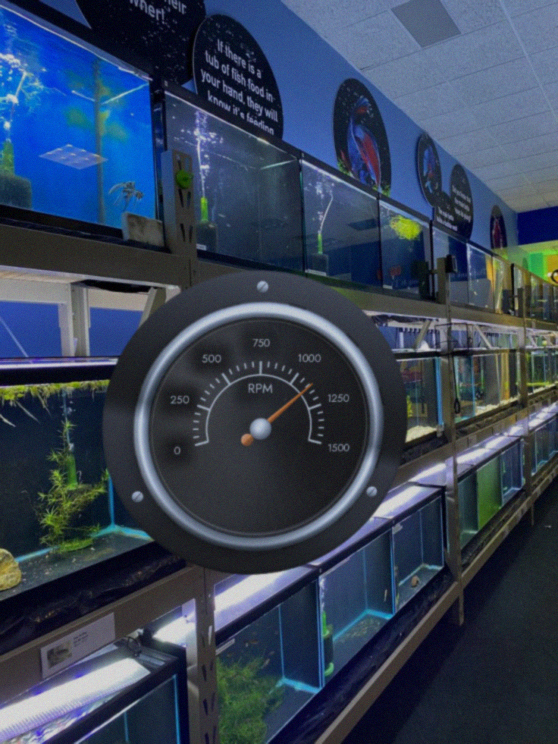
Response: {"value": 1100, "unit": "rpm"}
